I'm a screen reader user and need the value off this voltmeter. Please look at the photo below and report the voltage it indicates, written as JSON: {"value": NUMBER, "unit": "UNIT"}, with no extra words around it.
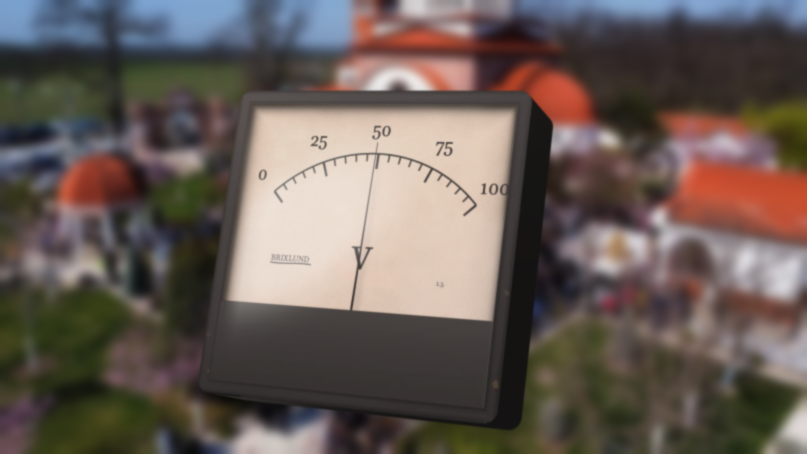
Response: {"value": 50, "unit": "V"}
